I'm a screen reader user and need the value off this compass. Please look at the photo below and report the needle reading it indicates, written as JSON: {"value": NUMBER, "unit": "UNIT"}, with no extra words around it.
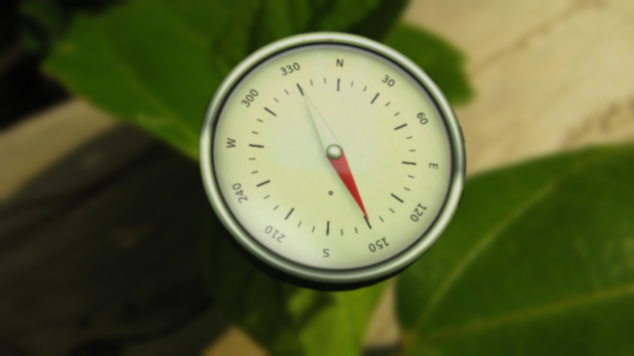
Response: {"value": 150, "unit": "°"}
